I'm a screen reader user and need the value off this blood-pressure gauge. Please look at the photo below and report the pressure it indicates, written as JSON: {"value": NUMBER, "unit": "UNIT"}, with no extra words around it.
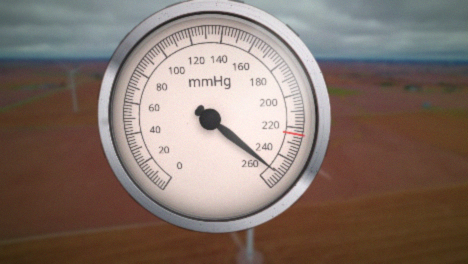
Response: {"value": 250, "unit": "mmHg"}
